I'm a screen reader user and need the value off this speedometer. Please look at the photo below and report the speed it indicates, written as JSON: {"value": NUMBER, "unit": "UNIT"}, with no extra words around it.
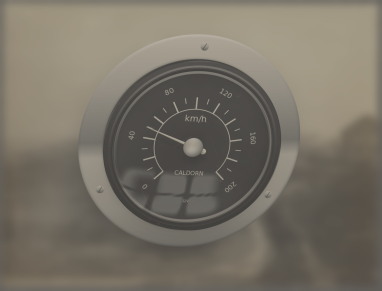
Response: {"value": 50, "unit": "km/h"}
